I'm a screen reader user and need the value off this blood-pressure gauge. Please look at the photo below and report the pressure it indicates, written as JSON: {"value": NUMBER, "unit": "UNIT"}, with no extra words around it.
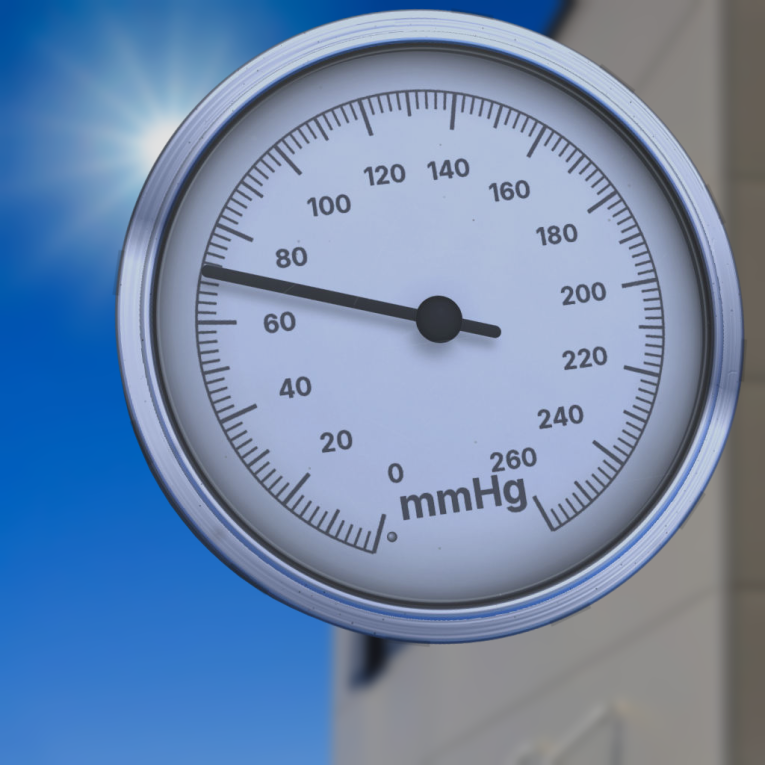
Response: {"value": 70, "unit": "mmHg"}
